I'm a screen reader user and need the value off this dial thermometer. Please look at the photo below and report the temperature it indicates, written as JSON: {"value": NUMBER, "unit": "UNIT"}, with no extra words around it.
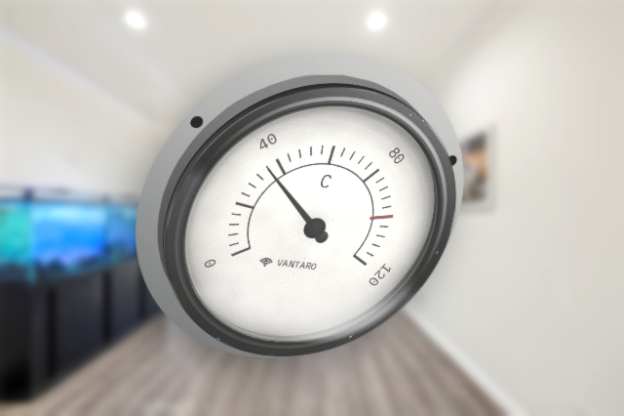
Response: {"value": 36, "unit": "°C"}
